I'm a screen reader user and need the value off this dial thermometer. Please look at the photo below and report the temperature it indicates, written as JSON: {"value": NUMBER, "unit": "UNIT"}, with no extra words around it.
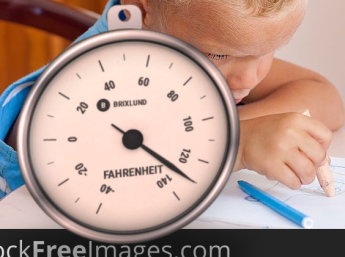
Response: {"value": 130, "unit": "°F"}
